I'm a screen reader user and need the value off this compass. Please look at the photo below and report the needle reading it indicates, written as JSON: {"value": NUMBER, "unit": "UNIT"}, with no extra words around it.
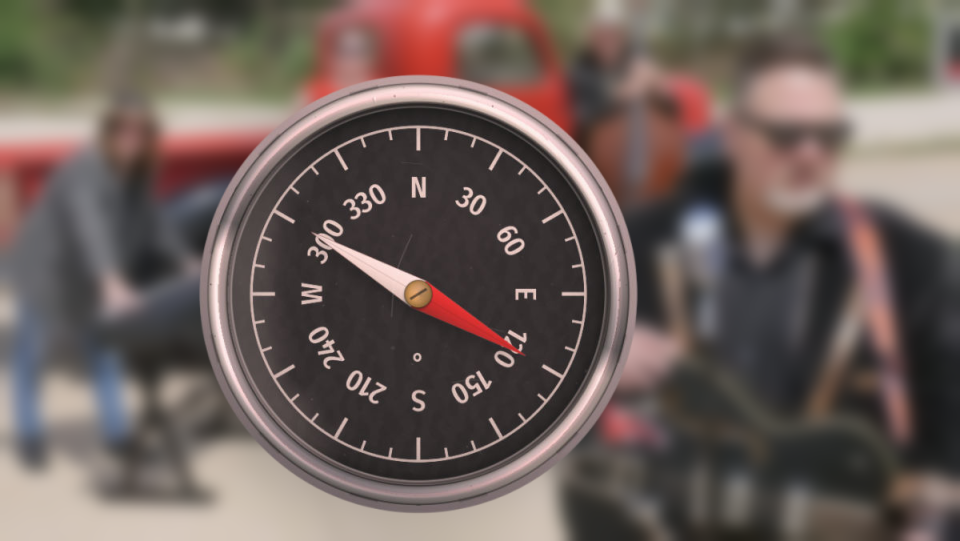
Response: {"value": 120, "unit": "°"}
